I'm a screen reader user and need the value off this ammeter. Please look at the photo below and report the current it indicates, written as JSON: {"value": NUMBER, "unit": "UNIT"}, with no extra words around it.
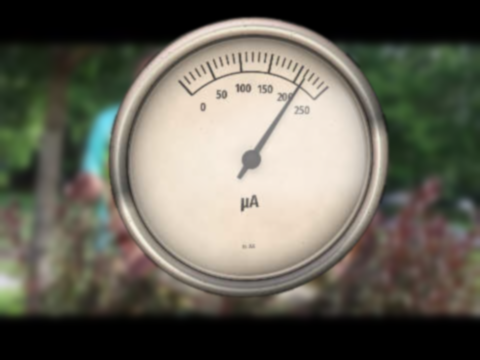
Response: {"value": 210, "unit": "µA"}
